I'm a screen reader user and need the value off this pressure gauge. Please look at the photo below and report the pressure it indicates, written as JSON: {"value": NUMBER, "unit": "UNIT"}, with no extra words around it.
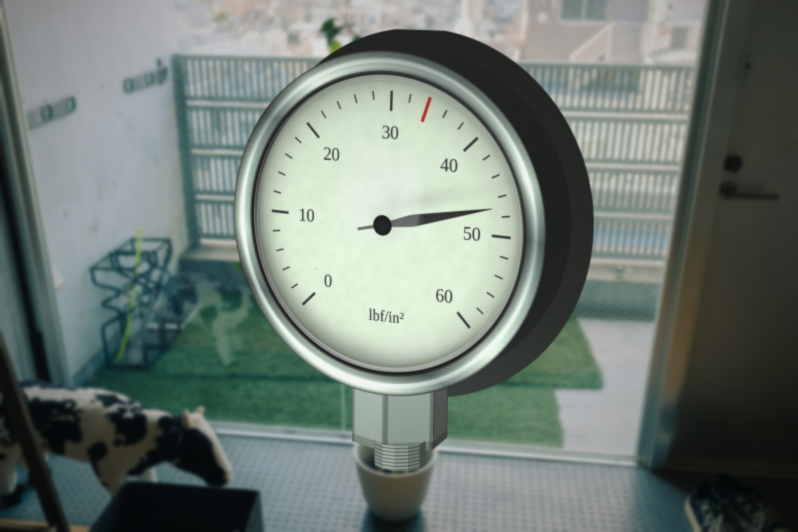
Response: {"value": 47, "unit": "psi"}
